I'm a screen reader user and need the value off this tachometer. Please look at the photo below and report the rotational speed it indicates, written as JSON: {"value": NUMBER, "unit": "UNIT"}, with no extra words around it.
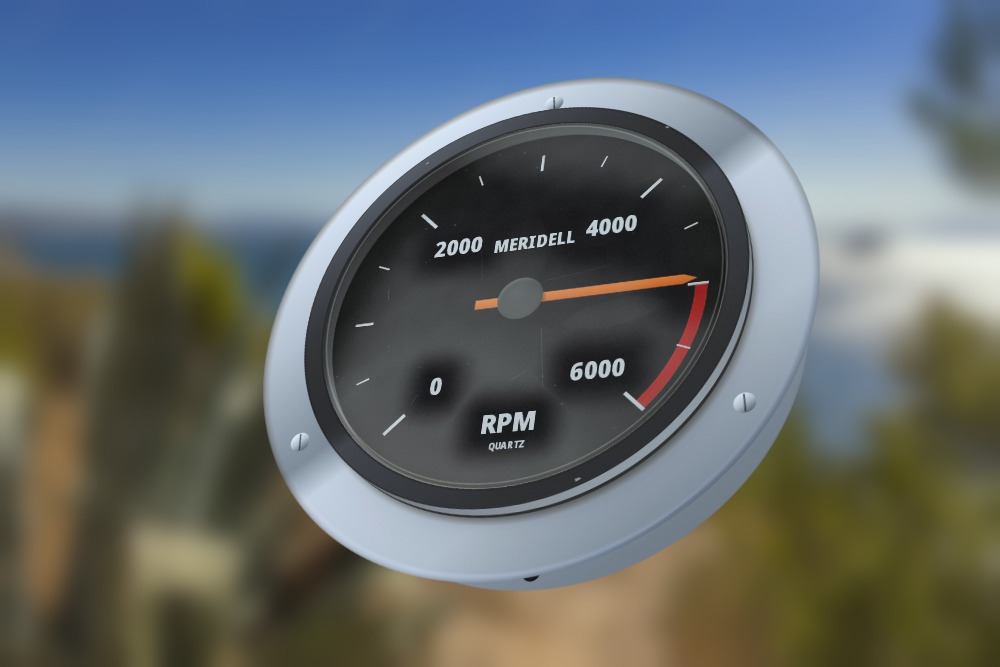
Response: {"value": 5000, "unit": "rpm"}
